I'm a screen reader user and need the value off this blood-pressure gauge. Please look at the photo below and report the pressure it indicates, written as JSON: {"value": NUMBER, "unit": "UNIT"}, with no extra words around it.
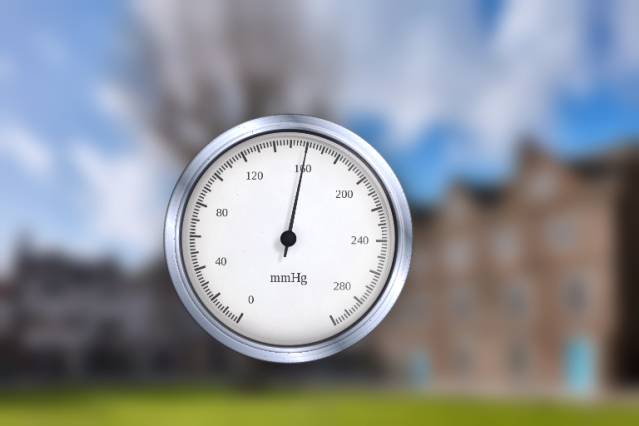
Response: {"value": 160, "unit": "mmHg"}
